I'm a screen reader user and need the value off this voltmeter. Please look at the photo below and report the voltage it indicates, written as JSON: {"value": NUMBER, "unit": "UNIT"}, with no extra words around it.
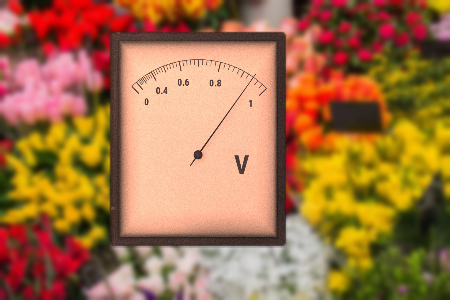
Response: {"value": 0.94, "unit": "V"}
